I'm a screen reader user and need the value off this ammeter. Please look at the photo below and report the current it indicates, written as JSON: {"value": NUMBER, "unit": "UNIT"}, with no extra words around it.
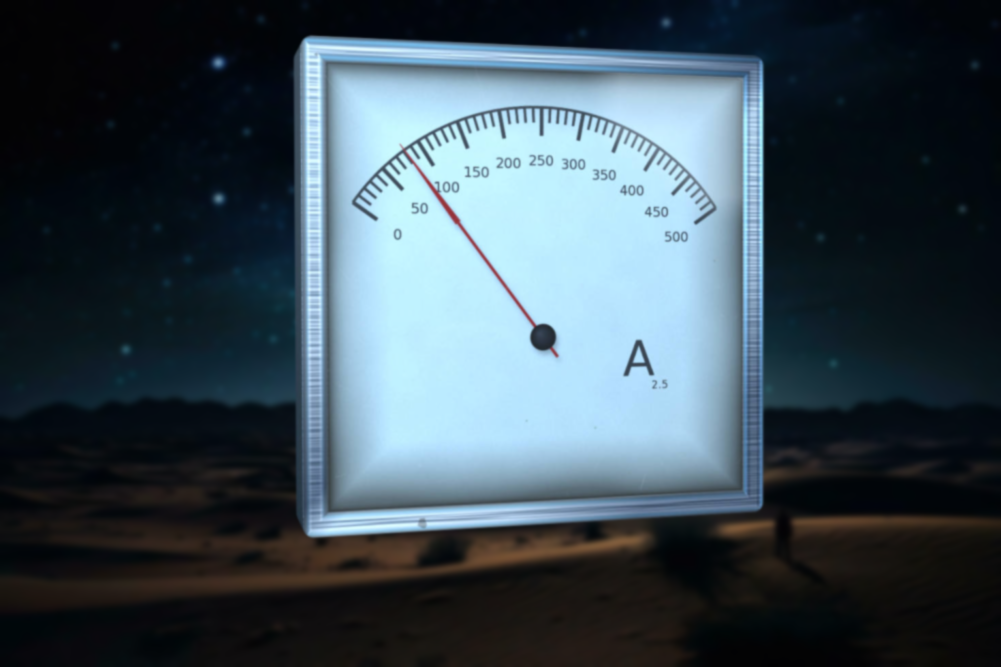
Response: {"value": 80, "unit": "A"}
